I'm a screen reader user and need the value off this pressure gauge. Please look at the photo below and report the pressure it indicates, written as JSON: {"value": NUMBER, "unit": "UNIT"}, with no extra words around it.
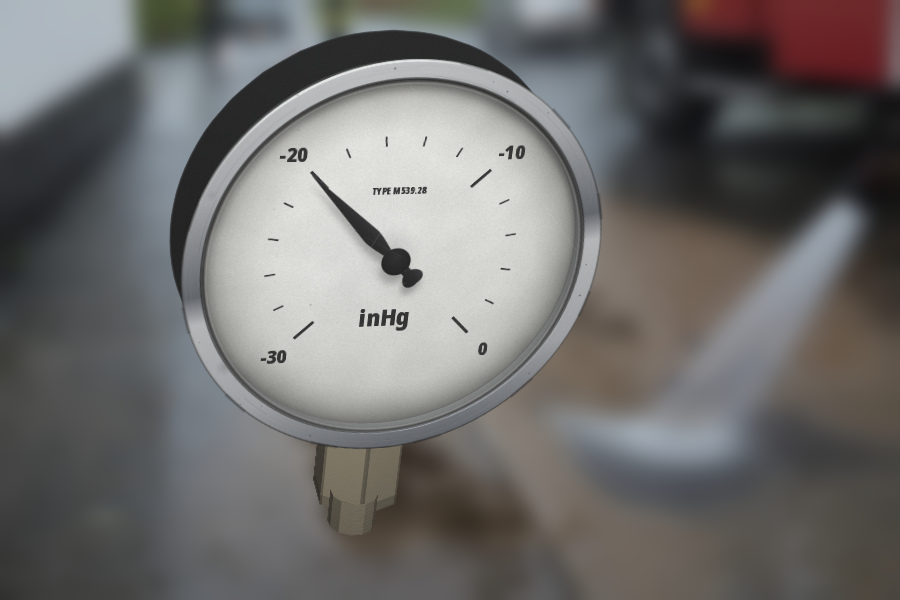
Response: {"value": -20, "unit": "inHg"}
